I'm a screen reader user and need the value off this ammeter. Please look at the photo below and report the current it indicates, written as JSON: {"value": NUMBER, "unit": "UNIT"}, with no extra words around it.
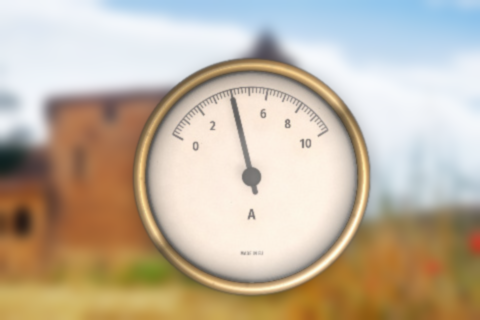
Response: {"value": 4, "unit": "A"}
